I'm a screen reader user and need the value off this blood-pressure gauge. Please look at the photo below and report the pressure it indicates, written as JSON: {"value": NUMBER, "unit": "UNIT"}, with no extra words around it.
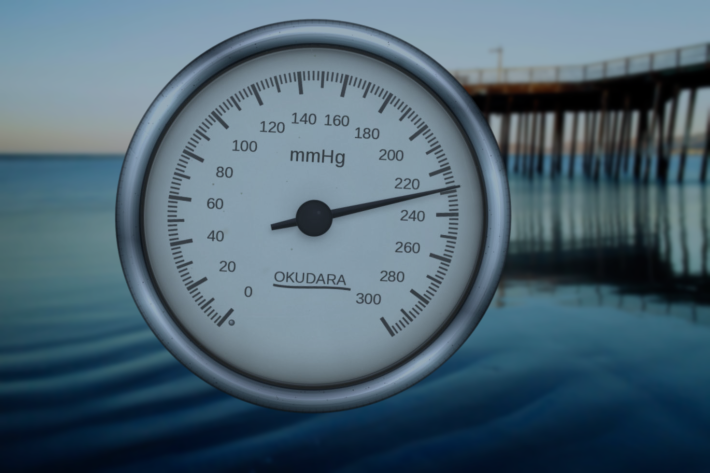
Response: {"value": 228, "unit": "mmHg"}
